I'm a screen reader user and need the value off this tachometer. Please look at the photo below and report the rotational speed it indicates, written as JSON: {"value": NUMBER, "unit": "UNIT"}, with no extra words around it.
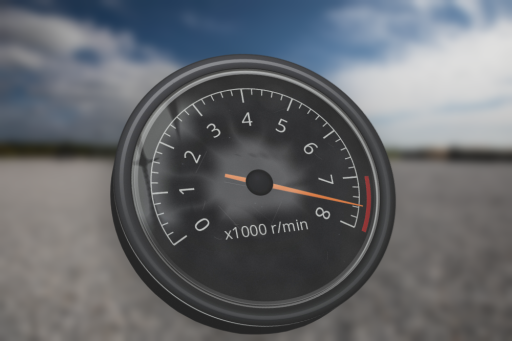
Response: {"value": 7600, "unit": "rpm"}
